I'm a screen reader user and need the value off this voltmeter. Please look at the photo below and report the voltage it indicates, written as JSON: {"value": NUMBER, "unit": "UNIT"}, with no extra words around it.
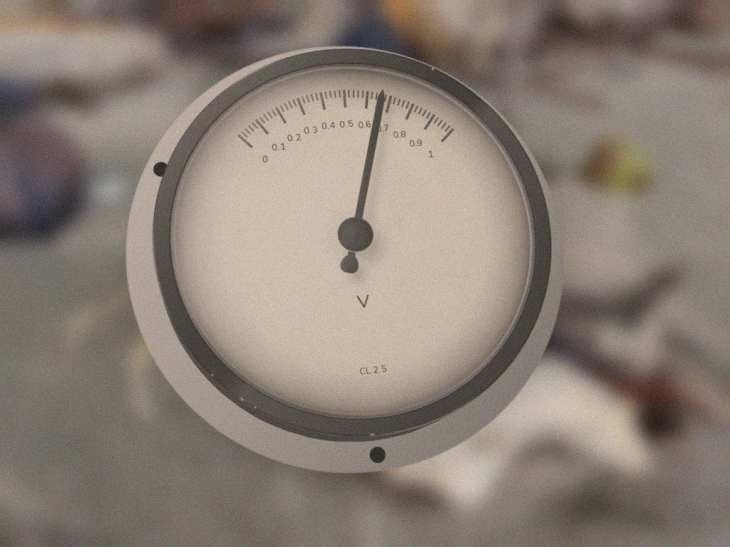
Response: {"value": 0.66, "unit": "V"}
